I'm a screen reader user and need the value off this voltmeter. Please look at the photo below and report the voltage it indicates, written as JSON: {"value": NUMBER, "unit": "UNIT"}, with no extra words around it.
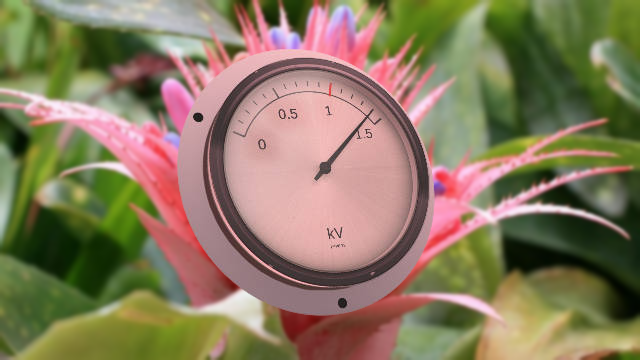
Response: {"value": 1.4, "unit": "kV"}
